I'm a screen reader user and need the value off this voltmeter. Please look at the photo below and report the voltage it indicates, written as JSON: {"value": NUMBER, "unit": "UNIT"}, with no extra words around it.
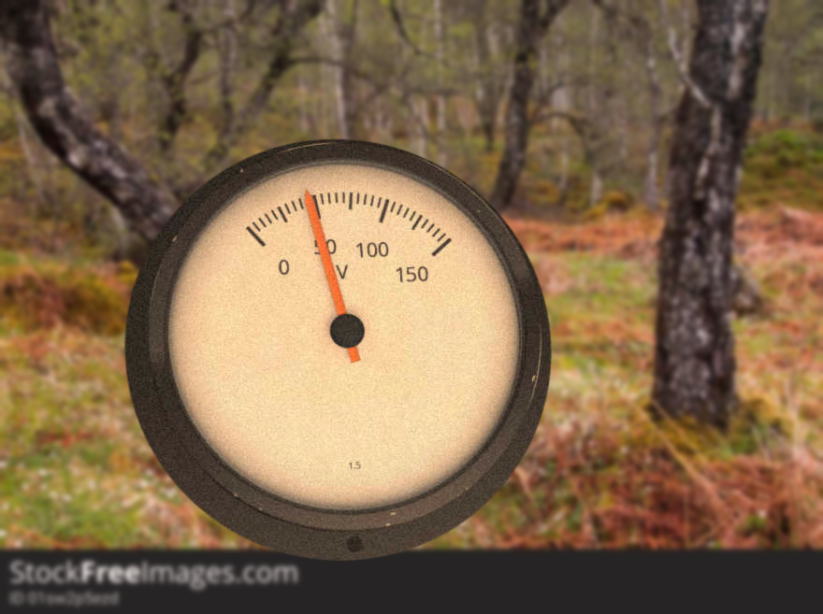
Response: {"value": 45, "unit": "V"}
